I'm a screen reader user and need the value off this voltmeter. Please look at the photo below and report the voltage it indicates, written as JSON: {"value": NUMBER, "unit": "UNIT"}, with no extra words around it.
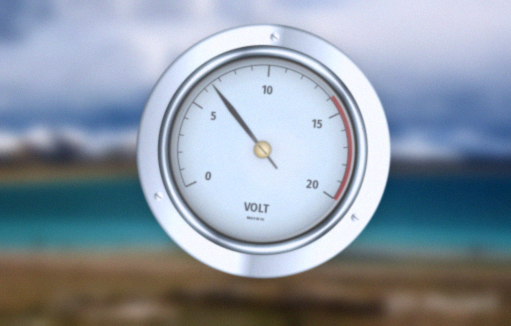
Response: {"value": 6.5, "unit": "V"}
